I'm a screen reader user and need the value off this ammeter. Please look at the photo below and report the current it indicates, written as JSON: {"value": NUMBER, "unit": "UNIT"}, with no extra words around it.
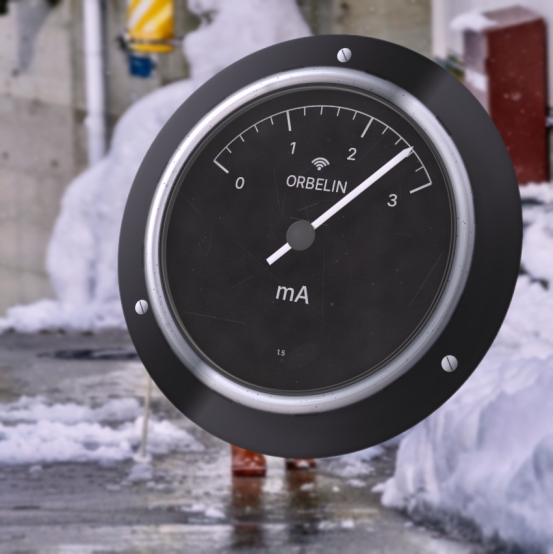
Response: {"value": 2.6, "unit": "mA"}
